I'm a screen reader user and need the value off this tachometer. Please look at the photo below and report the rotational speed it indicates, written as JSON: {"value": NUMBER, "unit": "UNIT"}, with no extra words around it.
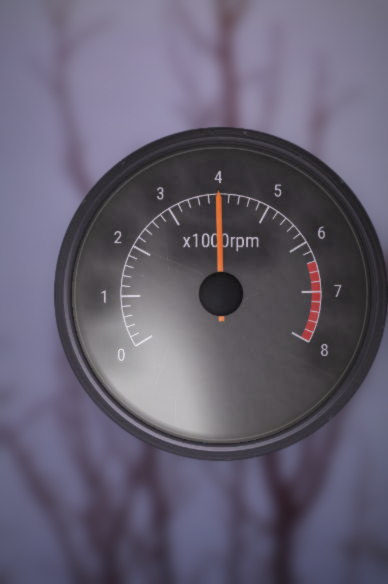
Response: {"value": 4000, "unit": "rpm"}
